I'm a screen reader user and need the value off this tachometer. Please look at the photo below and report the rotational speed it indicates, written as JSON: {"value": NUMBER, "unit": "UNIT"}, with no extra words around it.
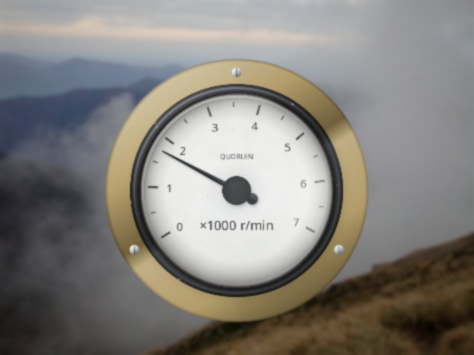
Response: {"value": 1750, "unit": "rpm"}
